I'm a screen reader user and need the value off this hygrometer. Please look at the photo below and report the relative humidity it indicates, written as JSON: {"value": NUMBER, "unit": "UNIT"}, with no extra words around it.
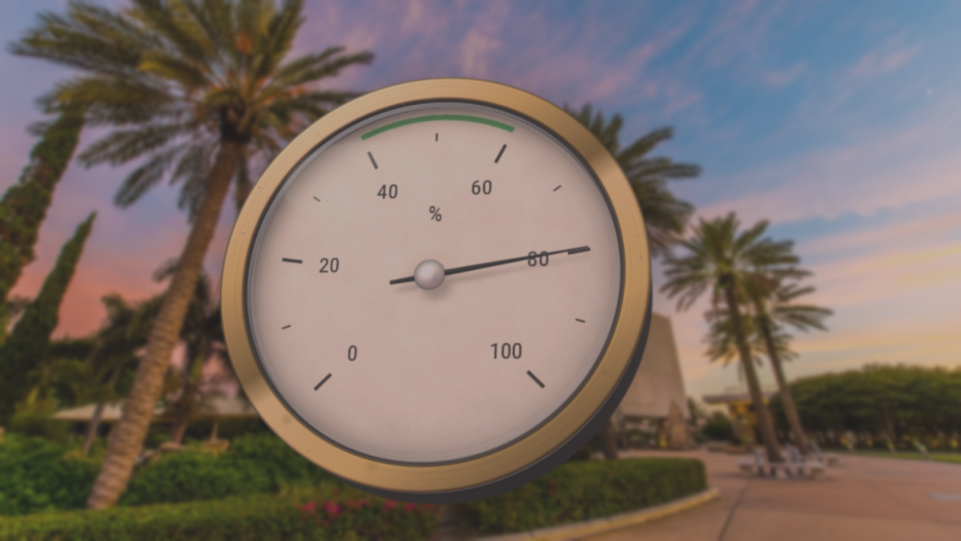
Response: {"value": 80, "unit": "%"}
